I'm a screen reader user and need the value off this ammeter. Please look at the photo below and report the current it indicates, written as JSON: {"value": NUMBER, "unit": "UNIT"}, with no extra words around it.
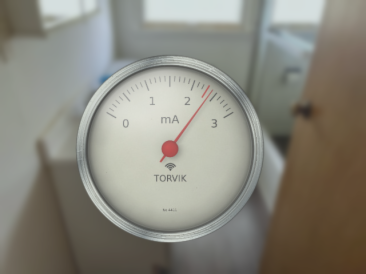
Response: {"value": 2.4, "unit": "mA"}
